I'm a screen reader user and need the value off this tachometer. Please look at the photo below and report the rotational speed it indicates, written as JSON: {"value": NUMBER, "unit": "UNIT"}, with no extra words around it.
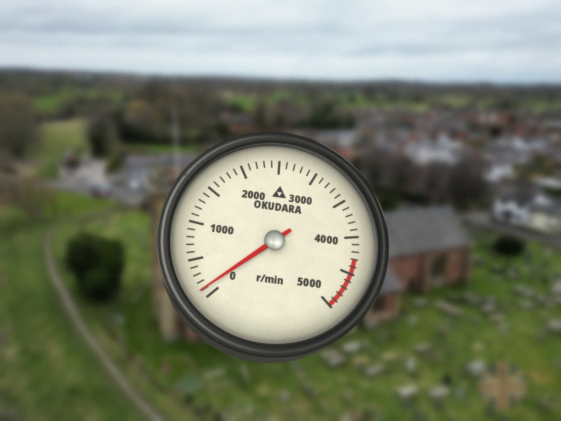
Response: {"value": 100, "unit": "rpm"}
